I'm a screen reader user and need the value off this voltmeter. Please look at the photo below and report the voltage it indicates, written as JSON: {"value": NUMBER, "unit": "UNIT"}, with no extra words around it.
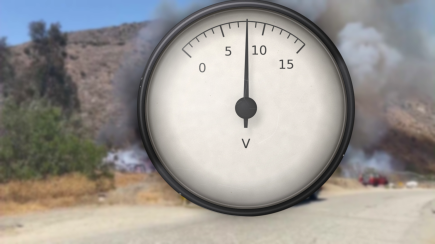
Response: {"value": 8, "unit": "V"}
